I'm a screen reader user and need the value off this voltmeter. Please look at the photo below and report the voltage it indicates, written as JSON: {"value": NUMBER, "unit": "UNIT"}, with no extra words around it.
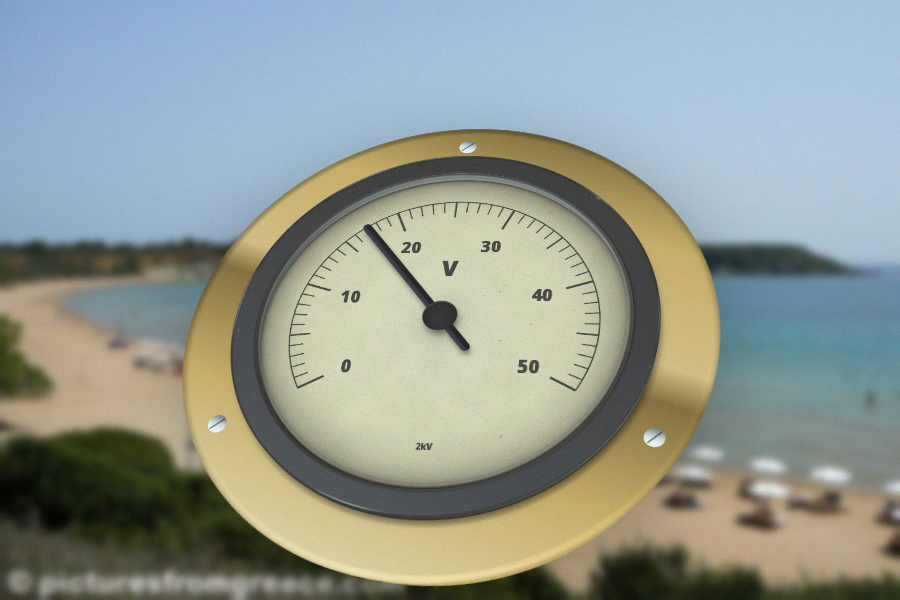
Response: {"value": 17, "unit": "V"}
